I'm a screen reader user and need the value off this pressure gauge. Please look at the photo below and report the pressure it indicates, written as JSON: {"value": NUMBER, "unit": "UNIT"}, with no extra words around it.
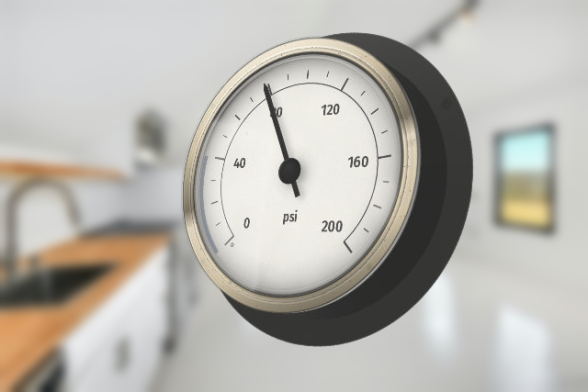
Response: {"value": 80, "unit": "psi"}
